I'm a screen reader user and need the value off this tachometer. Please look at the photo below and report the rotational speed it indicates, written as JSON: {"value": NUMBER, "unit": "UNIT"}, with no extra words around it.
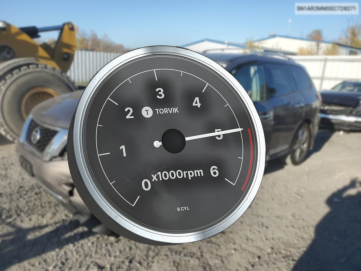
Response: {"value": 5000, "unit": "rpm"}
